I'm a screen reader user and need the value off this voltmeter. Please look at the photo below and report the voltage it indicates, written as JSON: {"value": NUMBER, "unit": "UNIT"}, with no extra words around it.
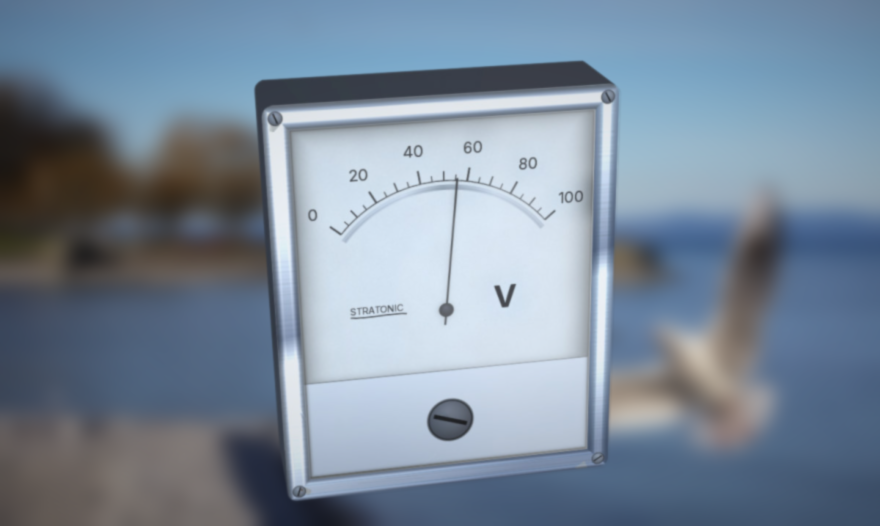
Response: {"value": 55, "unit": "V"}
